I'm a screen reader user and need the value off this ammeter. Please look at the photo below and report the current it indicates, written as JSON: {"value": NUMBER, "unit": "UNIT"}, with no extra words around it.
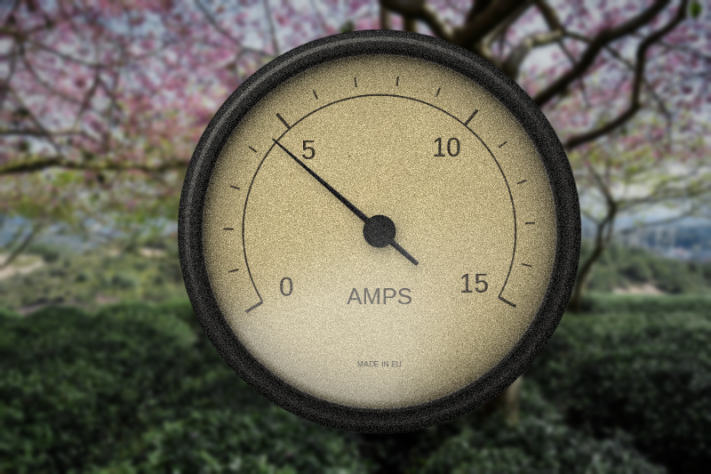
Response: {"value": 4.5, "unit": "A"}
